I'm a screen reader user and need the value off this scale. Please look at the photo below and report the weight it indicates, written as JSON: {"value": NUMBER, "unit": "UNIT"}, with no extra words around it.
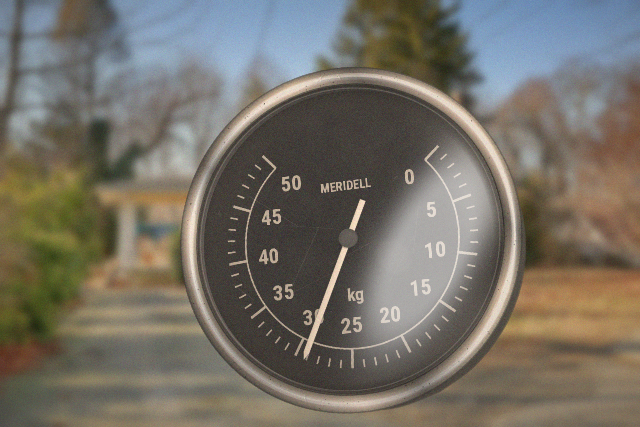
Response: {"value": 29, "unit": "kg"}
